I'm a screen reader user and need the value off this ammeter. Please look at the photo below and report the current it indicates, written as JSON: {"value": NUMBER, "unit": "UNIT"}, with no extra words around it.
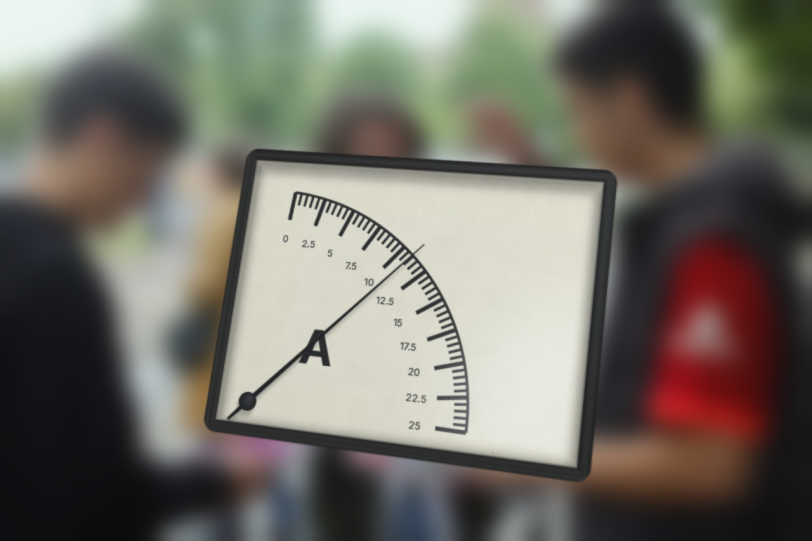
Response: {"value": 11, "unit": "A"}
